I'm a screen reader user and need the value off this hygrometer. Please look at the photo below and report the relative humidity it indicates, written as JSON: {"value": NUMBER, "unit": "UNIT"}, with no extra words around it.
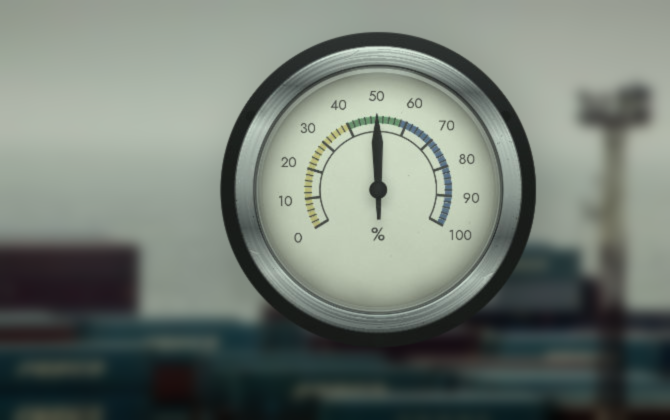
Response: {"value": 50, "unit": "%"}
